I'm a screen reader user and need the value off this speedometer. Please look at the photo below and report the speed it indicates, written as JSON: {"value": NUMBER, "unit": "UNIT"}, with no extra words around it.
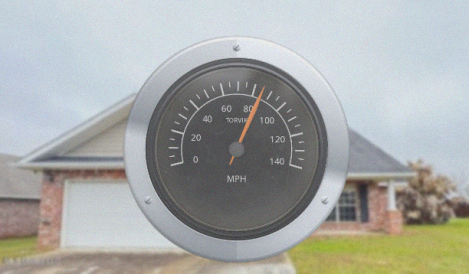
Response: {"value": 85, "unit": "mph"}
